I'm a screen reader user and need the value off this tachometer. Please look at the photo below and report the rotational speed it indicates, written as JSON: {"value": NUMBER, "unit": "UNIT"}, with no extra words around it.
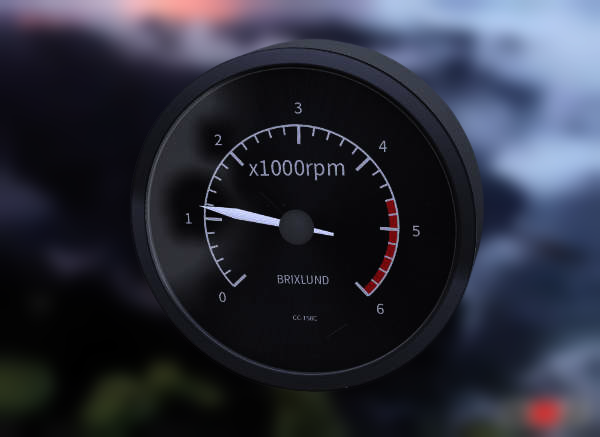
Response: {"value": 1200, "unit": "rpm"}
